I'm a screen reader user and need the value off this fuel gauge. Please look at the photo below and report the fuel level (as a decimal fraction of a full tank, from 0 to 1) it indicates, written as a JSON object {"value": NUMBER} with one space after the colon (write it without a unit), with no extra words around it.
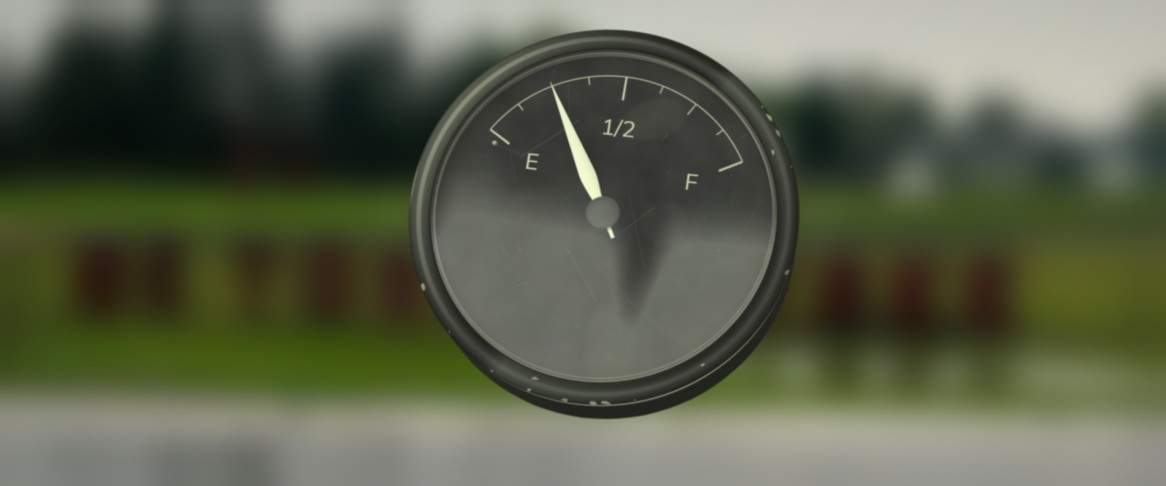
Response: {"value": 0.25}
